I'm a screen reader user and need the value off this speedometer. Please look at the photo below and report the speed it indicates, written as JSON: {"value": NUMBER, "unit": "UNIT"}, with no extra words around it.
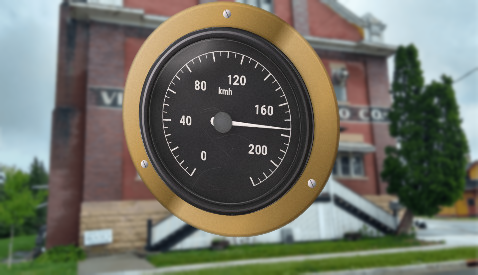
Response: {"value": 175, "unit": "km/h"}
